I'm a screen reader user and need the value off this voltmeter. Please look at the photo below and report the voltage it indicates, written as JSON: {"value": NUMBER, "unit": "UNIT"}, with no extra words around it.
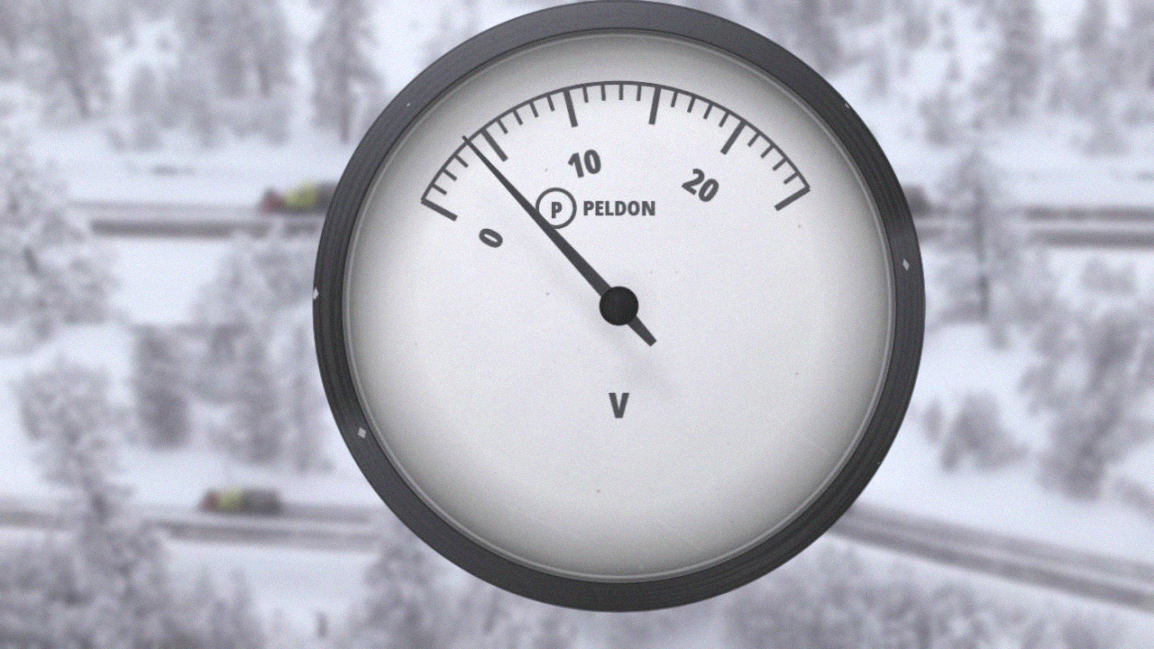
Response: {"value": 4, "unit": "V"}
